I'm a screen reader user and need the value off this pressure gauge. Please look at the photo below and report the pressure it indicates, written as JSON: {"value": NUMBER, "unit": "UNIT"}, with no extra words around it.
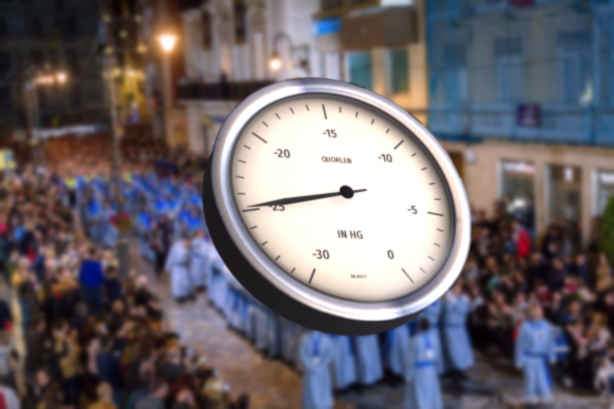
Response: {"value": -25, "unit": "inHg"}
